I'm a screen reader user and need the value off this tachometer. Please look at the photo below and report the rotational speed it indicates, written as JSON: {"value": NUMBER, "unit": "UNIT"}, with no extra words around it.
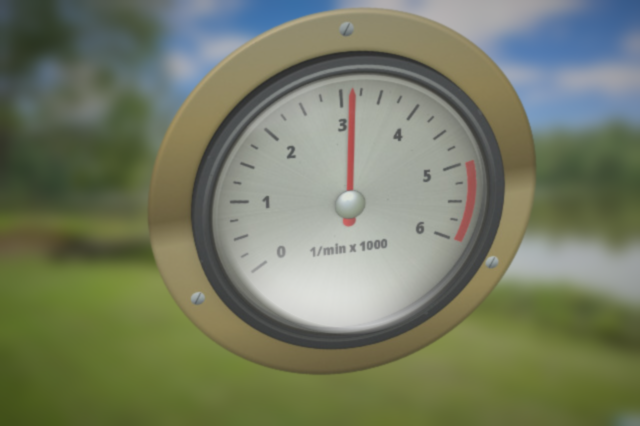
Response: {"value": 3125, "unit": "rpm"}
